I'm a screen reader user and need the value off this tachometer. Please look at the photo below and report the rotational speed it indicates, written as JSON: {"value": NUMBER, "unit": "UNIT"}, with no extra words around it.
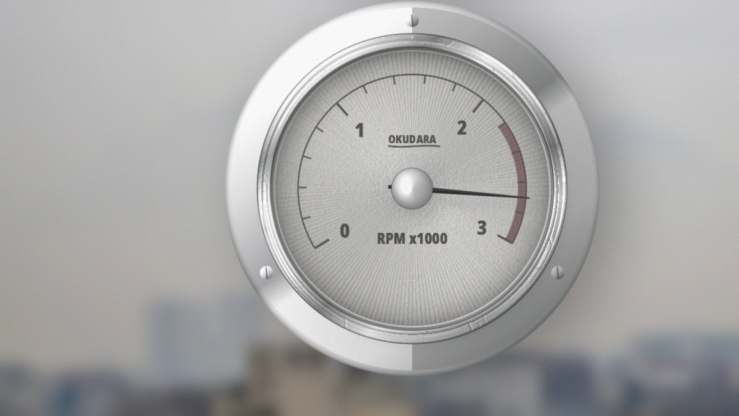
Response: {"value": 2700, "unit": "rpm"}
